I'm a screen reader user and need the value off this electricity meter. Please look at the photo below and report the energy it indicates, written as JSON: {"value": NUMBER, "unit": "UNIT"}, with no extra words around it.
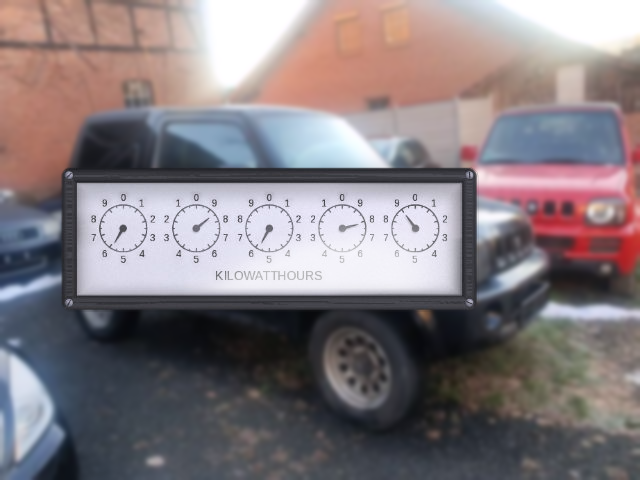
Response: {"value": 58579, "unit": "kWh"}
